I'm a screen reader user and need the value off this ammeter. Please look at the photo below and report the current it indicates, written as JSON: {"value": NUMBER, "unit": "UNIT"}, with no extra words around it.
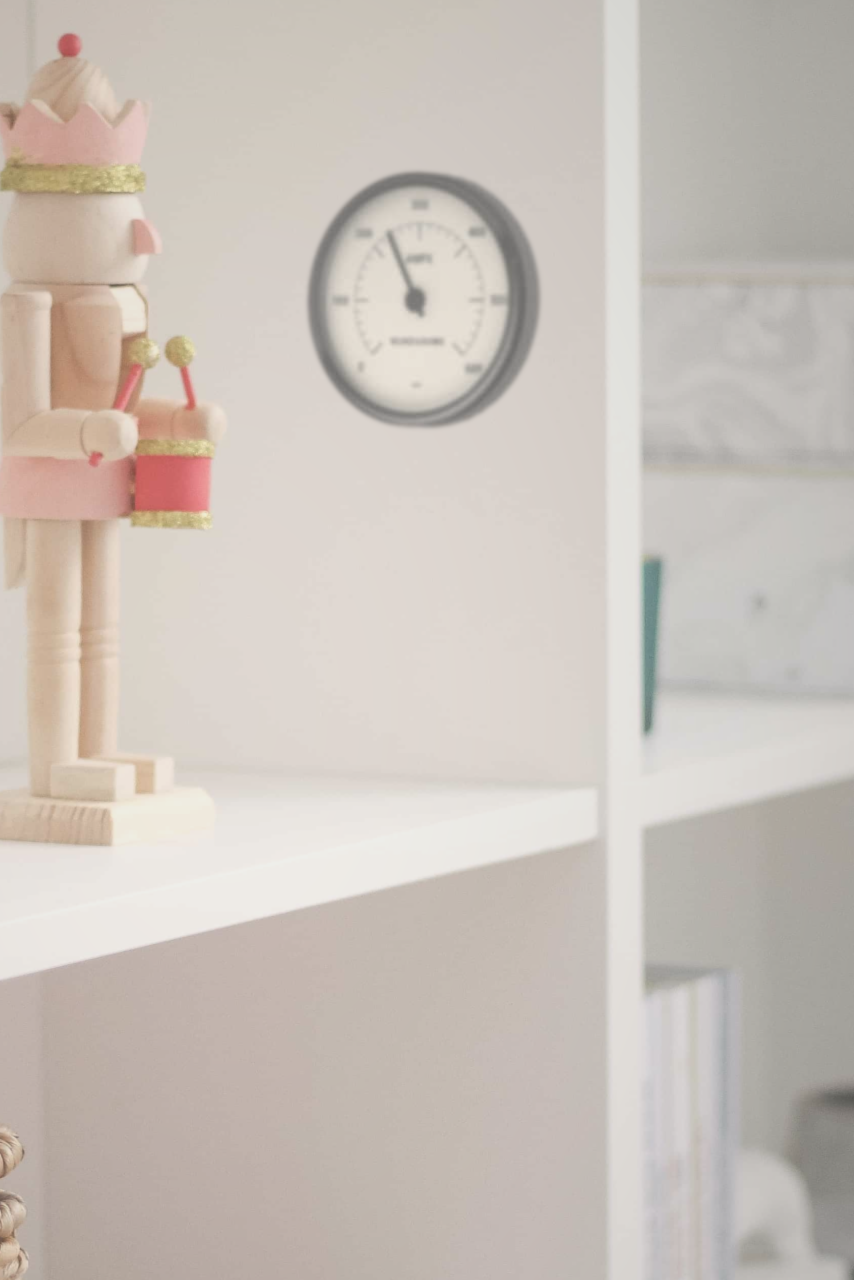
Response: {"value": 240, "unit": "A"}
